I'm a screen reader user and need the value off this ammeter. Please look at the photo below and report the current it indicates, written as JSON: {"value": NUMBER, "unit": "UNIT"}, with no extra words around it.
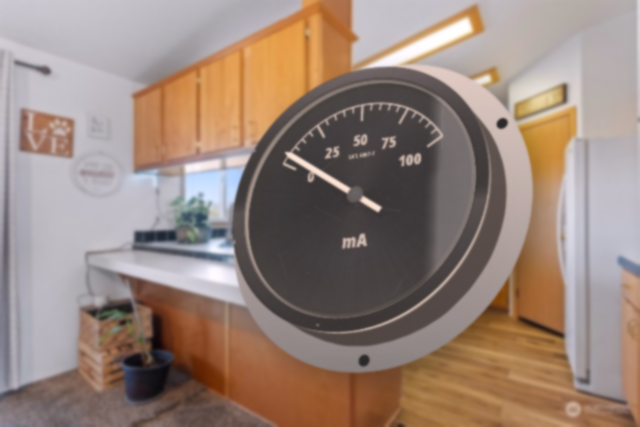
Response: {"value": 5, "unit": "mA"}
